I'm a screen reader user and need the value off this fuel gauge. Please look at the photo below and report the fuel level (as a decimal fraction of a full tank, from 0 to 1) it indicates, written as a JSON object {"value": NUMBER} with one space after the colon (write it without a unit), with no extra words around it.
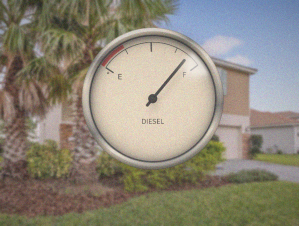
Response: {"value": 0.875}
